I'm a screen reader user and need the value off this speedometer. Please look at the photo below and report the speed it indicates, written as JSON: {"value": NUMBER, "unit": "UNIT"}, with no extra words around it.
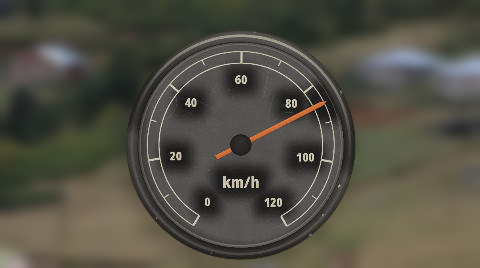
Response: {"value": 85, "unit": "km/h"}
